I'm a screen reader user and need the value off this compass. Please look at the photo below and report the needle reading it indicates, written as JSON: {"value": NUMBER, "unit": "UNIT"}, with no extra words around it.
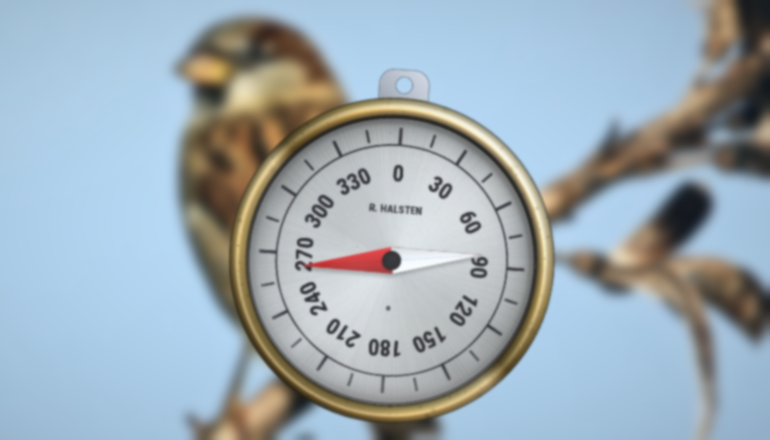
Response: {"value": 262.5, "unit": "°"}
